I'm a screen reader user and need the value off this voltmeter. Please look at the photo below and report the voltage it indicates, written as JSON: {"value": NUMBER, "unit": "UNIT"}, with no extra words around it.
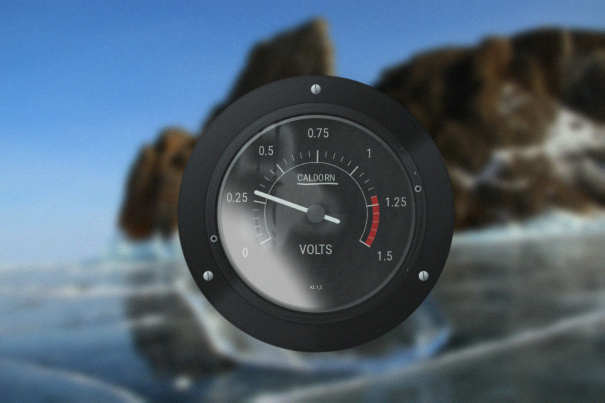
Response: {"value": 0.3, "unit": "V"}
